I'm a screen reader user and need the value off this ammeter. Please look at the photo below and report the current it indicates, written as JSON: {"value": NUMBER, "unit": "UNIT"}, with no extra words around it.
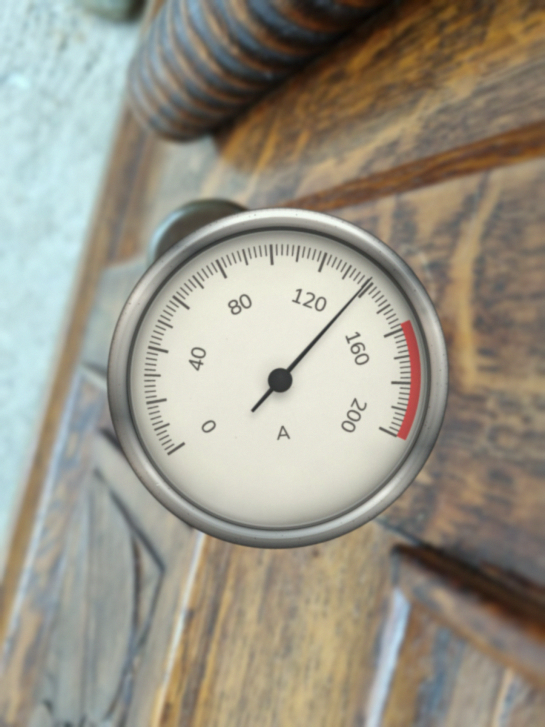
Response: {"value": 138, "unit": "A"}
